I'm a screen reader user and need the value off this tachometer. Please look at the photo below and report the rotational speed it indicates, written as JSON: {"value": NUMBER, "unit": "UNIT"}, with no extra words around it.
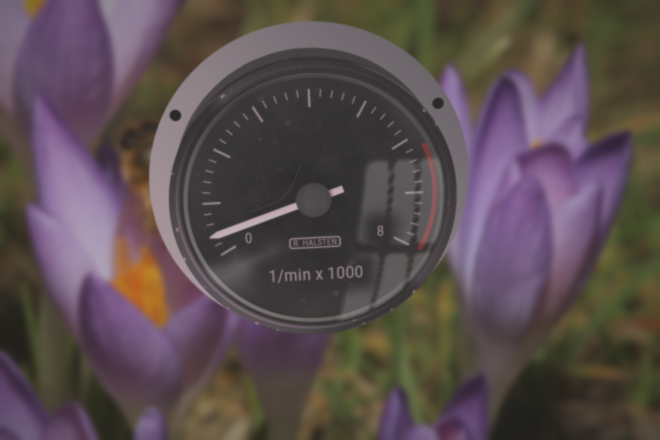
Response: {"value": 400, "unit": "rpm"}
